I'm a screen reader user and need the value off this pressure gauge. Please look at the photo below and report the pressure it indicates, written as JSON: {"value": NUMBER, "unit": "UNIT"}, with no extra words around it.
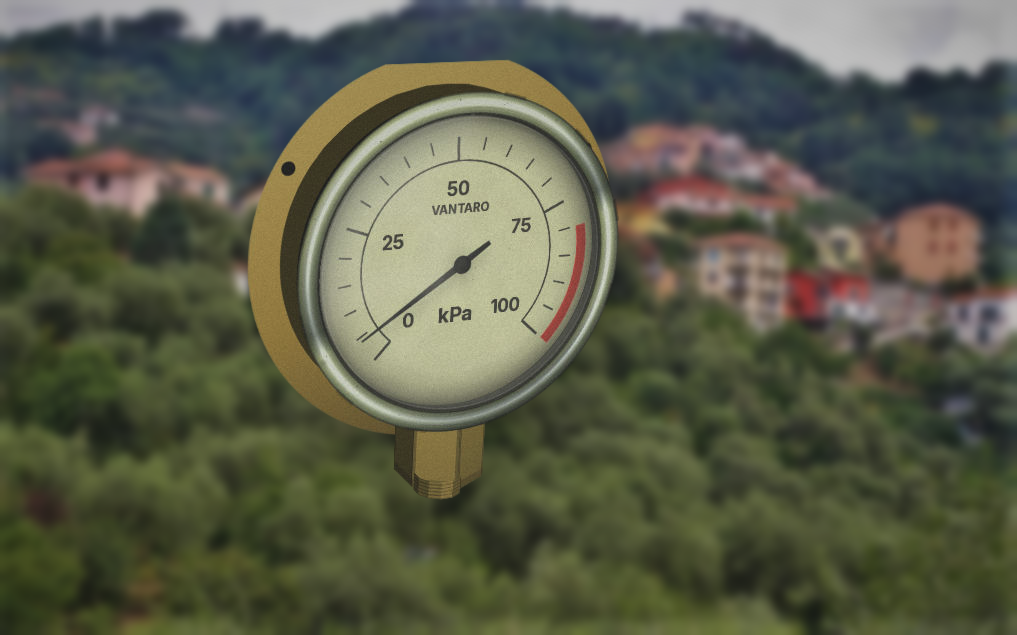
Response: {"value": 5, "unit": "kPa"}
